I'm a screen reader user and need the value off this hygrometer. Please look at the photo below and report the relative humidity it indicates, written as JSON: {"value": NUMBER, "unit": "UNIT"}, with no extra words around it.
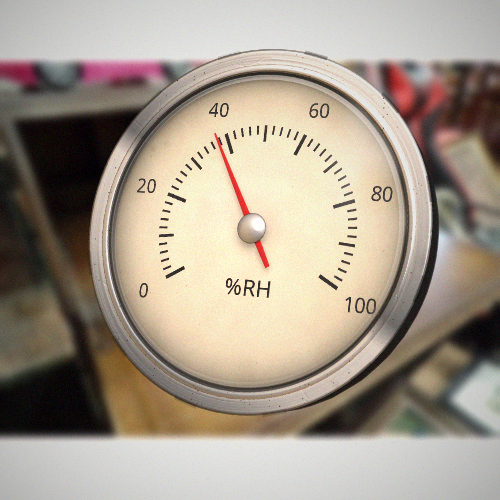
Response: {"value": 38, "unit": "%"}
